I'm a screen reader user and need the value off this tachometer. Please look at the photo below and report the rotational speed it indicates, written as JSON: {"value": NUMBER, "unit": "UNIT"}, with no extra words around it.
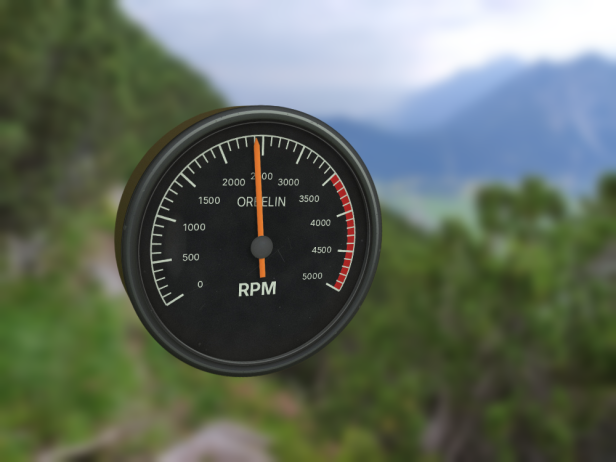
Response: {"value": 2400, "unit": "rpm"}
